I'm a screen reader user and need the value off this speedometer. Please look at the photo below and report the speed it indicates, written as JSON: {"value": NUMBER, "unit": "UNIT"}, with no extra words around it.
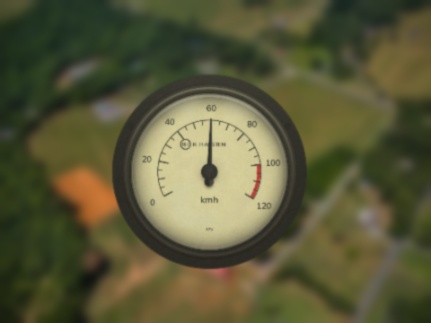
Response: {"value": 60, "unit": "km/h"}
